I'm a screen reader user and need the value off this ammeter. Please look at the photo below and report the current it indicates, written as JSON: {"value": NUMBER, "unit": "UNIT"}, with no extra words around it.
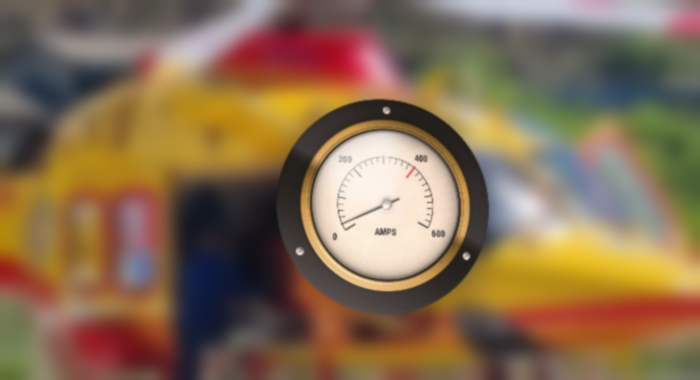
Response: {"value": 20, "unit": "A"}
